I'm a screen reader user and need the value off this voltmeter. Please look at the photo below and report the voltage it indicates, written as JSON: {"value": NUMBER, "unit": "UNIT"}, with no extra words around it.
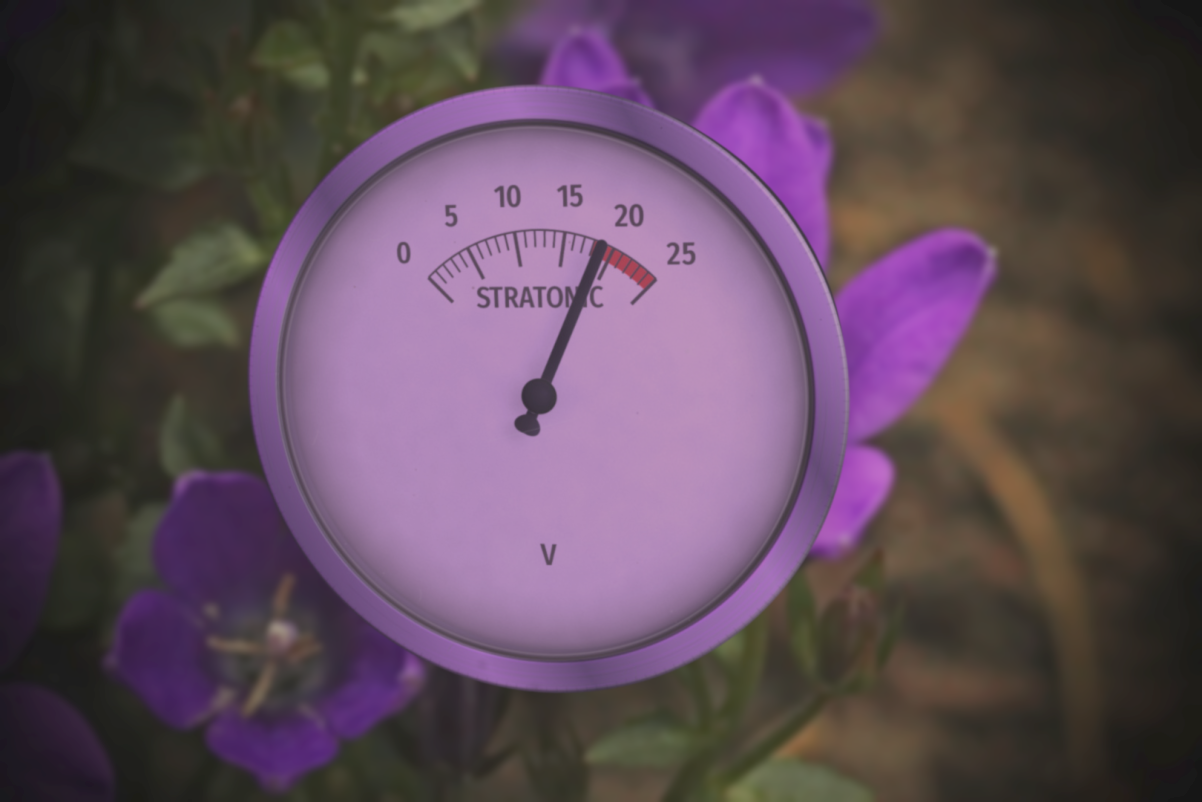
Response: {"value": 19, "unit": "V"}
